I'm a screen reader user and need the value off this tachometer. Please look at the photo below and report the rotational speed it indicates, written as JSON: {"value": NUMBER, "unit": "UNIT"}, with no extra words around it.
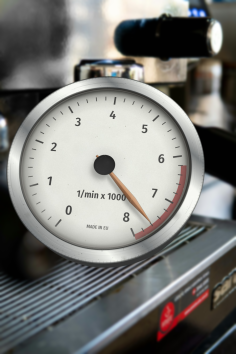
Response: {"value": 7600, "unit": "rpm"}
